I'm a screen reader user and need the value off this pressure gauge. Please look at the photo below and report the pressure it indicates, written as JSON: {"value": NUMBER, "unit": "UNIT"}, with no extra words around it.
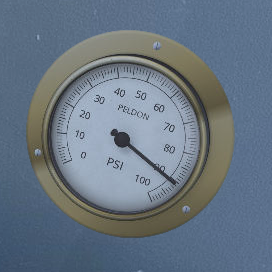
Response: {"value": 90, "unit": "psi"}
